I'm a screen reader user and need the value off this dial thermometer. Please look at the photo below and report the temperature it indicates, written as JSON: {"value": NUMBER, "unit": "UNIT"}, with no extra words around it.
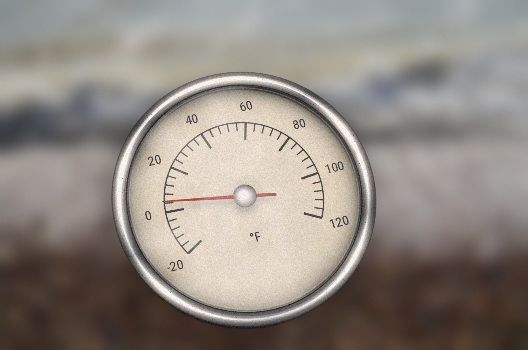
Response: {"value": 4, "unit": "°F"}
